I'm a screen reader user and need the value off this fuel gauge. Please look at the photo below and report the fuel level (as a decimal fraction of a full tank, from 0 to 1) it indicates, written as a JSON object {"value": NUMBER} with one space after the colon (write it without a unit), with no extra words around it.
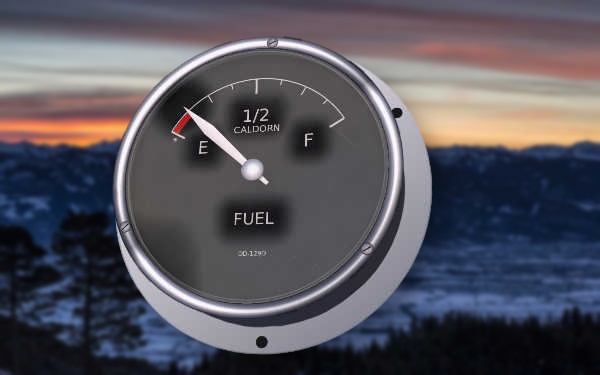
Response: {"value": 0.125}
